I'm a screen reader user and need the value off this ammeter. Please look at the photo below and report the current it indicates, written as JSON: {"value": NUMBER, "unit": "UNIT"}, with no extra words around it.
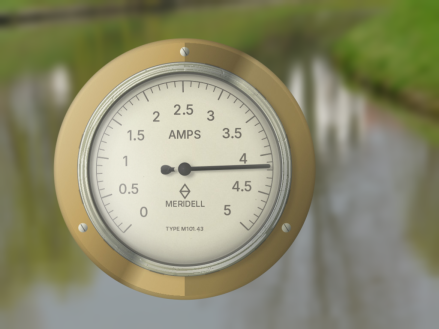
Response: {"value": 4.15, "unit": "A"}
